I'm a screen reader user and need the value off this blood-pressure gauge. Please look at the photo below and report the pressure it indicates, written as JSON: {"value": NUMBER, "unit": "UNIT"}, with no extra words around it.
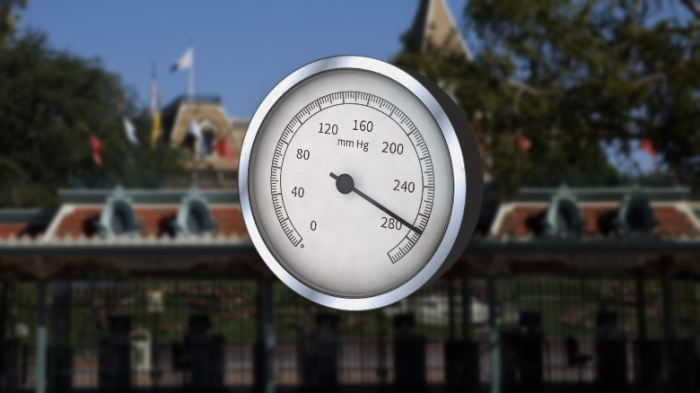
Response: {"value": 270, "unit": "mmHg"}
